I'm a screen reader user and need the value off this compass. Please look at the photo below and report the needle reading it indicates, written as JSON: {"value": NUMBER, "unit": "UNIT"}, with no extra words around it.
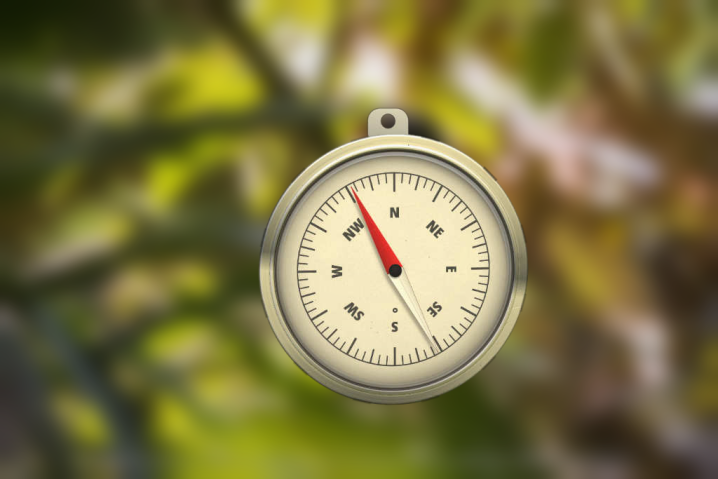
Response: {"value": 332.5, "unit": "°"}
